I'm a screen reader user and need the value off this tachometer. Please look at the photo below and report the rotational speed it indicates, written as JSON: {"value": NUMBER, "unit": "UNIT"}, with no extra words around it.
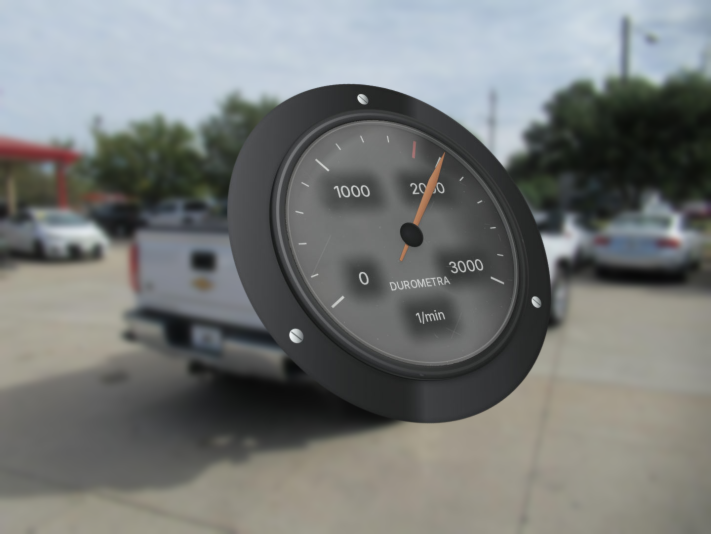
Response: {"value": 2000, "unit": "rpm"}
